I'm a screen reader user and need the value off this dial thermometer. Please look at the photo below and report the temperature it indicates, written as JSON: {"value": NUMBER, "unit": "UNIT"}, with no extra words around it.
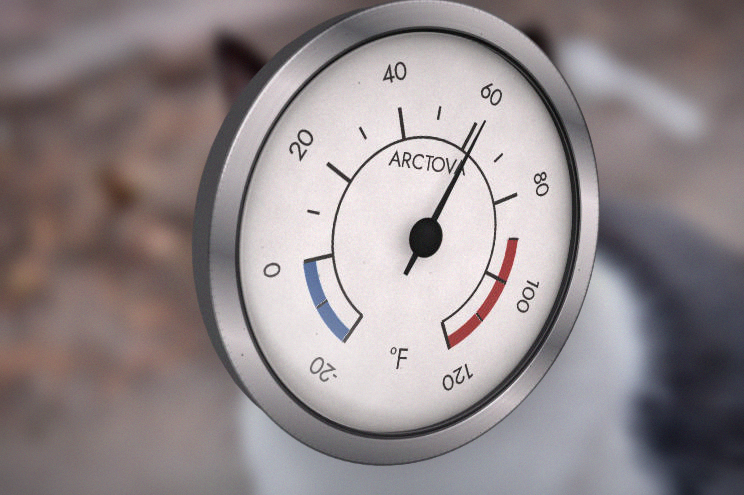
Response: {"value": 60, "unit": "°F"}
